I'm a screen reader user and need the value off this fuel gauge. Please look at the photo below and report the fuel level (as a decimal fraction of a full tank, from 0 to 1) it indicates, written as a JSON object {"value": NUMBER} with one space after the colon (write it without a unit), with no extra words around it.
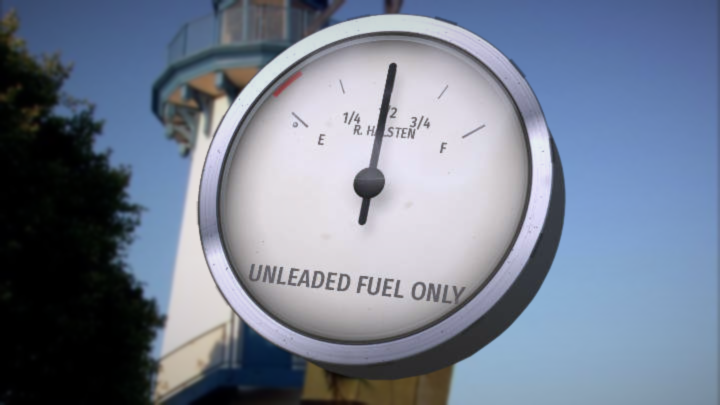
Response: {"value": 0.5}
